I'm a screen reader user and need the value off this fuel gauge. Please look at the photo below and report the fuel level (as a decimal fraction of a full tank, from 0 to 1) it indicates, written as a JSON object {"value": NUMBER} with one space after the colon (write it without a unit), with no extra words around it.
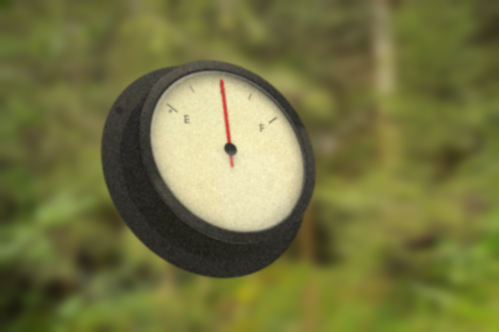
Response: {"value": 0.5}
